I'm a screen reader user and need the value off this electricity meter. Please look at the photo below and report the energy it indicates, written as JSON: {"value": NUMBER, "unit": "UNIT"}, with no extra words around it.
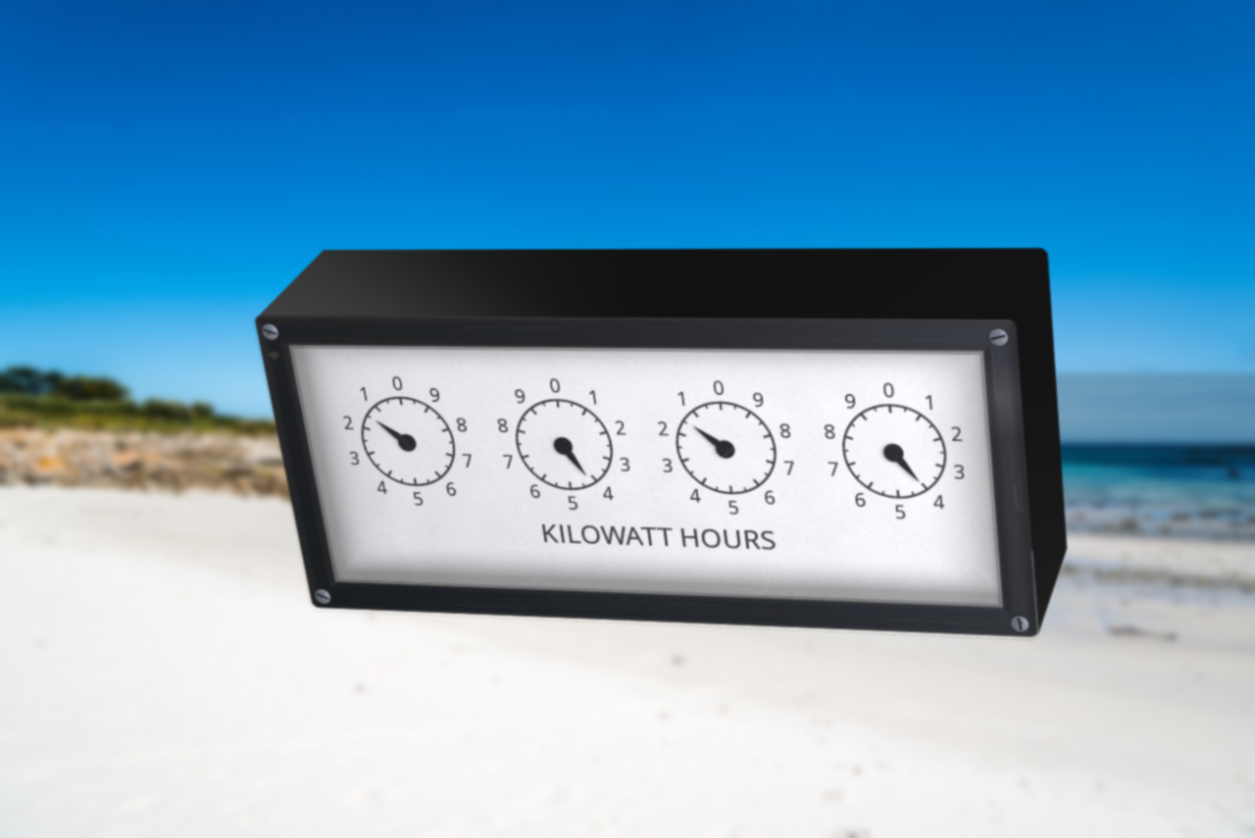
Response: {"value": 1414, "unit": "kWh"}
